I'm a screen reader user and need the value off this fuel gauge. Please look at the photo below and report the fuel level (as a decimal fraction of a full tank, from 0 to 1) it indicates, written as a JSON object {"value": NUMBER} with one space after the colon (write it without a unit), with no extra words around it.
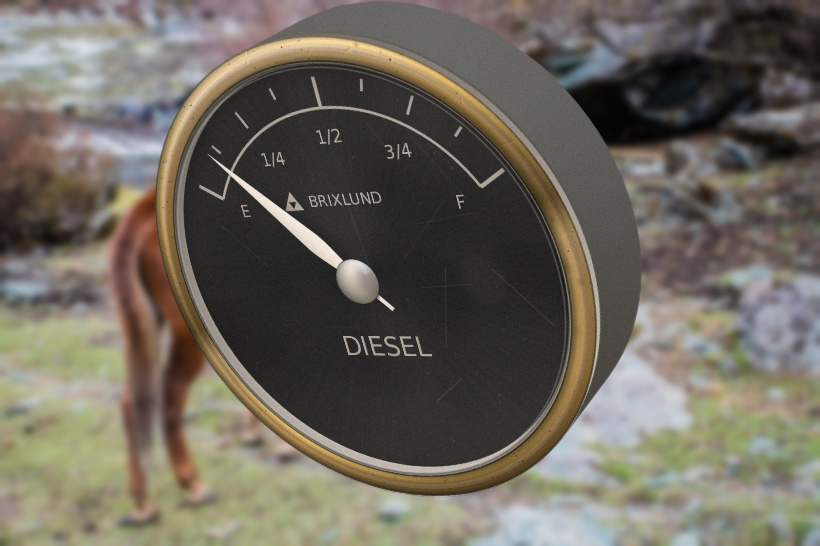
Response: {"value": 0.125}
